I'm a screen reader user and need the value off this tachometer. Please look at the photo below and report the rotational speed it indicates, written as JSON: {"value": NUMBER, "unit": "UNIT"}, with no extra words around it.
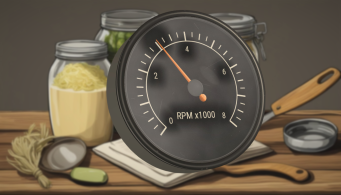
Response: {"value": 3000, "unit": "rpm"}
